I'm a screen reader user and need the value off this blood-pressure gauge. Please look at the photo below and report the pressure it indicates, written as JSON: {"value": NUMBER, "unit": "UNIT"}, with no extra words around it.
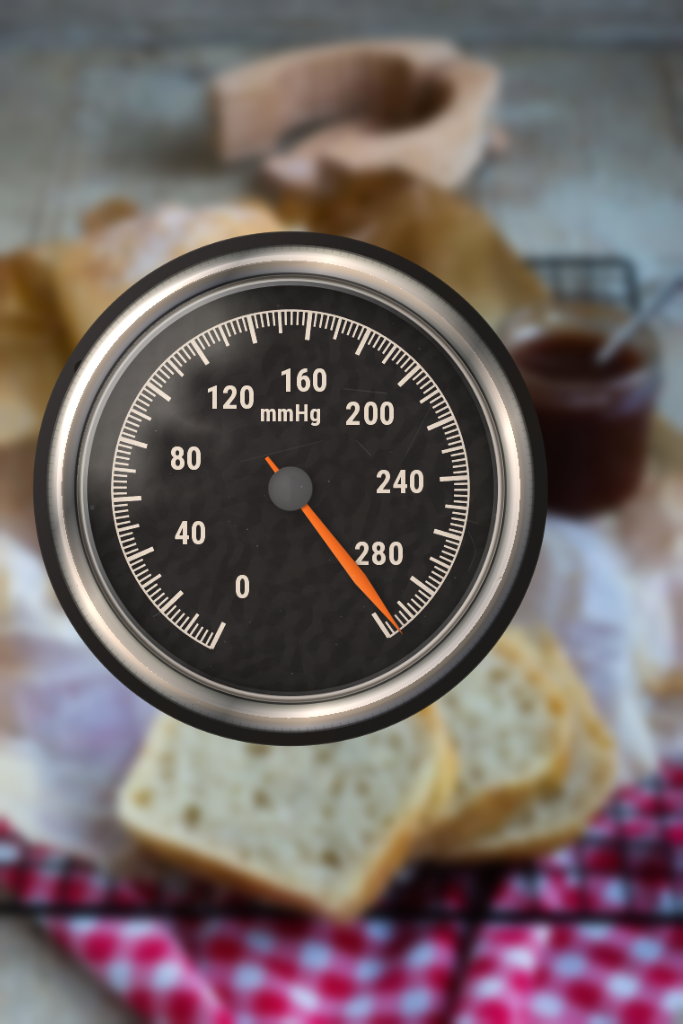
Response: {"value": 296, "unit": "mmHg"}
